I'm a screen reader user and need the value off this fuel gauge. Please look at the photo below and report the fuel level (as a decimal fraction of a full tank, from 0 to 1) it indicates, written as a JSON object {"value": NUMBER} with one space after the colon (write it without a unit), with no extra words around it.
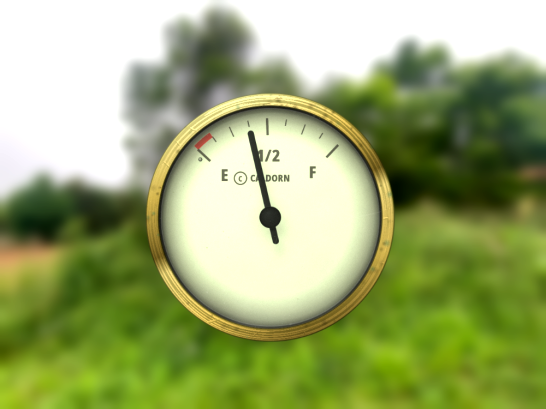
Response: {"value": 0.375}
